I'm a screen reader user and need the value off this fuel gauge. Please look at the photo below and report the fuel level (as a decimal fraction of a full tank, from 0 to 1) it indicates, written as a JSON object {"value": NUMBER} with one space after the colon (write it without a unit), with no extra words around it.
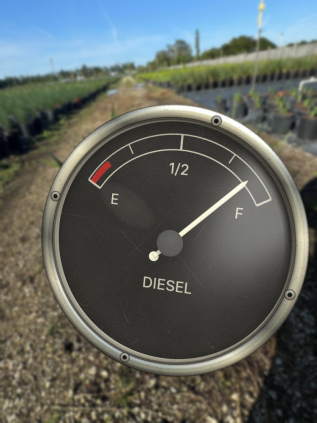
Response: {"value": 0.875}
